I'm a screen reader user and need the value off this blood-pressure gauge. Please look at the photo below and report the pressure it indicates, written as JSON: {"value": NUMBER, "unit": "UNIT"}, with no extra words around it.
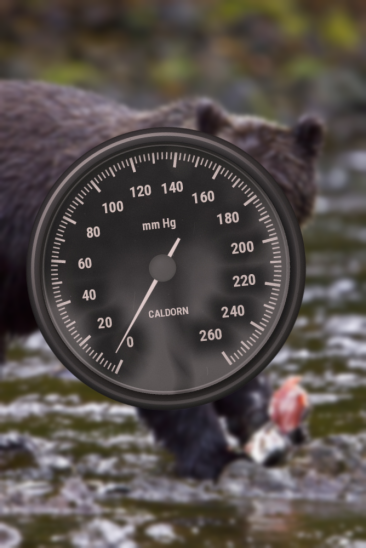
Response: {"value": 4, "unit": "mmHg"}
